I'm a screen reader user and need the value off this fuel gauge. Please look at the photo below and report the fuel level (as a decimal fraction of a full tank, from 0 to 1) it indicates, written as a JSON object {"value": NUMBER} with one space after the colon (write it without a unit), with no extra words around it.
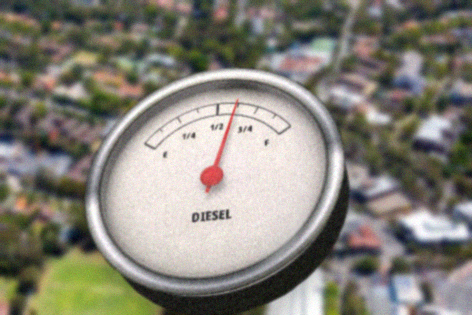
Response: {"value": 0.625}
